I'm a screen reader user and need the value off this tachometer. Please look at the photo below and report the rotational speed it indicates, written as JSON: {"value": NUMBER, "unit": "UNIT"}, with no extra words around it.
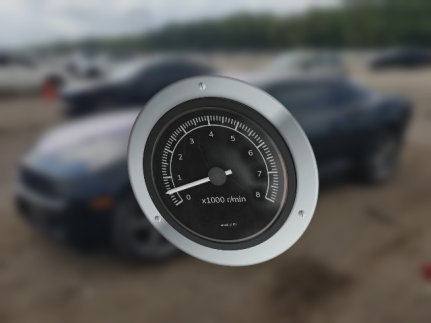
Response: {"value": 500, "unit": "rpm"}
